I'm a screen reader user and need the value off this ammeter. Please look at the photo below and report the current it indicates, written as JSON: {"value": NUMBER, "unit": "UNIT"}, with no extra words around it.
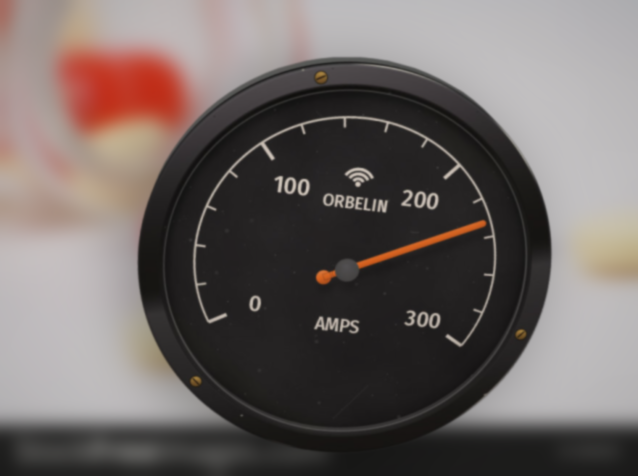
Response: {"value": 230, "unit": "A"}
